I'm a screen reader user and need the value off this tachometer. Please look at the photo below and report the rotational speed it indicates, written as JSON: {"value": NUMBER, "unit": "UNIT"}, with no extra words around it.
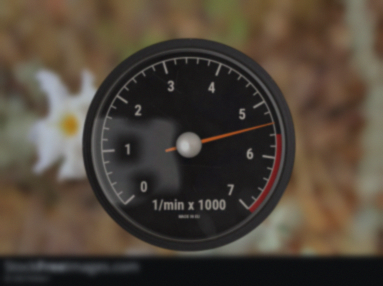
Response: {"value": 5400, "unit": "rpm"}
